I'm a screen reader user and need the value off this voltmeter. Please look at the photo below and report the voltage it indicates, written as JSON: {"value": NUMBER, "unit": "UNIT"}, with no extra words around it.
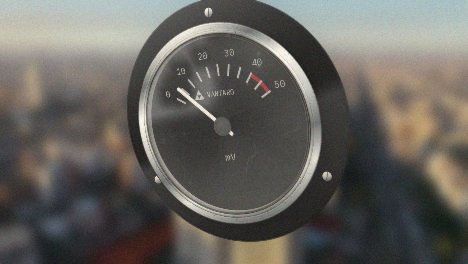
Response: {"value": 5, "unit": "mV"}
